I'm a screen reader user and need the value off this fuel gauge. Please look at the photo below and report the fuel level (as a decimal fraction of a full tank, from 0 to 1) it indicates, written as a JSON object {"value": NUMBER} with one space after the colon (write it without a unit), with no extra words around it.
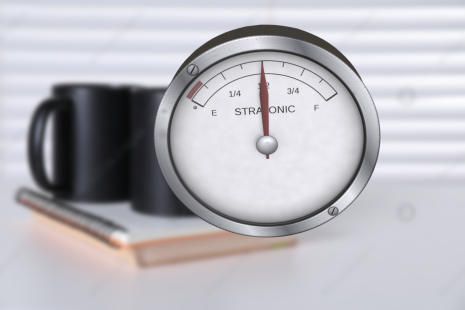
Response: {"value": 0.5}
